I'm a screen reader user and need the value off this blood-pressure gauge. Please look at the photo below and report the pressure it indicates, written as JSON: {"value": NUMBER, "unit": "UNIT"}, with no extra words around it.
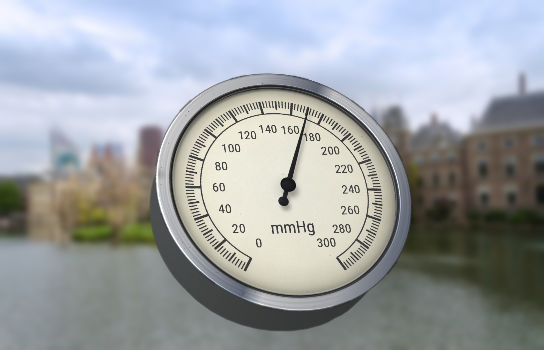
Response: {"value": 170, "unit": "mmHg"}
